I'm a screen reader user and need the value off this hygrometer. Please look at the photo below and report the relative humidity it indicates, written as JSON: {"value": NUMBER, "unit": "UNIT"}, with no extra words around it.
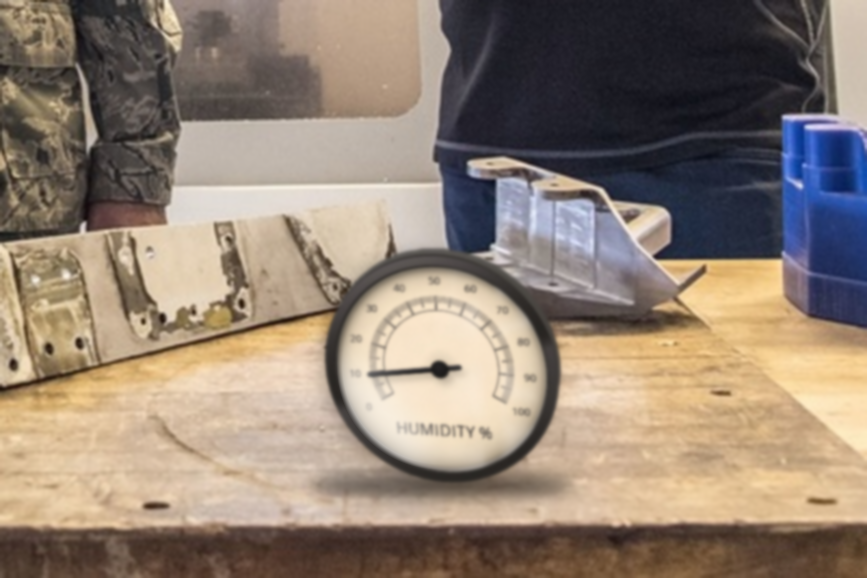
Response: {"value": 10, "unit": "%"}
